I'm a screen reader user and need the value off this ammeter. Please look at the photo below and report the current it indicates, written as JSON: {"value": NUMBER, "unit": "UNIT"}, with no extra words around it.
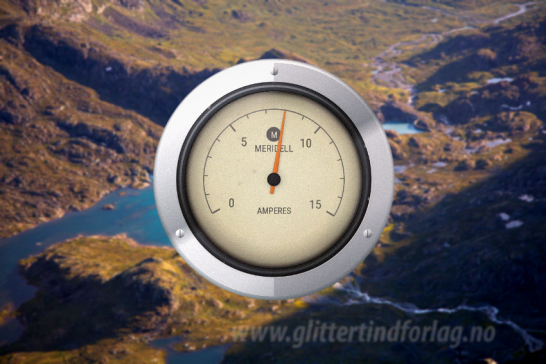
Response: {"value": 8, "unit": "A"}
